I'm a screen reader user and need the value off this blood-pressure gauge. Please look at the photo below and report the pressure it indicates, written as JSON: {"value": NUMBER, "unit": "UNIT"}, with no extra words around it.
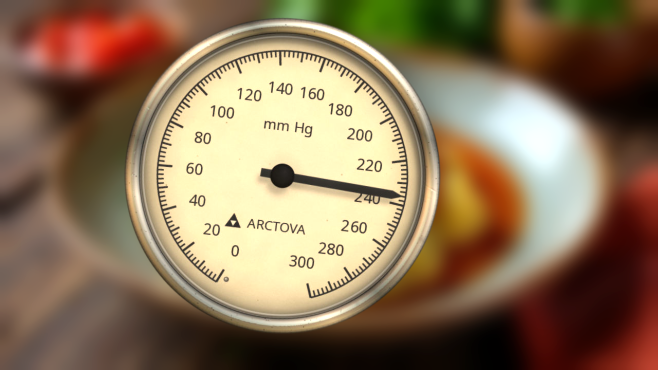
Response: {"value": 236, "unit": "mmHg"}
